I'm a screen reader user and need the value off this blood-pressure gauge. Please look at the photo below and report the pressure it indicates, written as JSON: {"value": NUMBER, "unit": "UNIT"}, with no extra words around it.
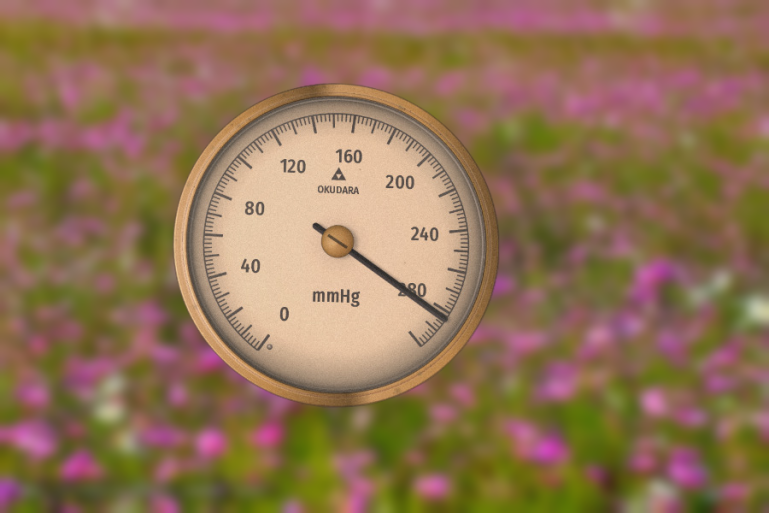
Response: {"value": 284, "unit": "mmHg"}
